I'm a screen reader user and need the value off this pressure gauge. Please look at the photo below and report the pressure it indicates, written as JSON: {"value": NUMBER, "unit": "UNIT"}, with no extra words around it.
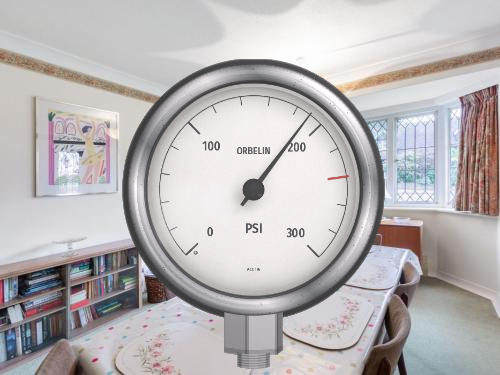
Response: {"value": 190, "unit": "psi"}
